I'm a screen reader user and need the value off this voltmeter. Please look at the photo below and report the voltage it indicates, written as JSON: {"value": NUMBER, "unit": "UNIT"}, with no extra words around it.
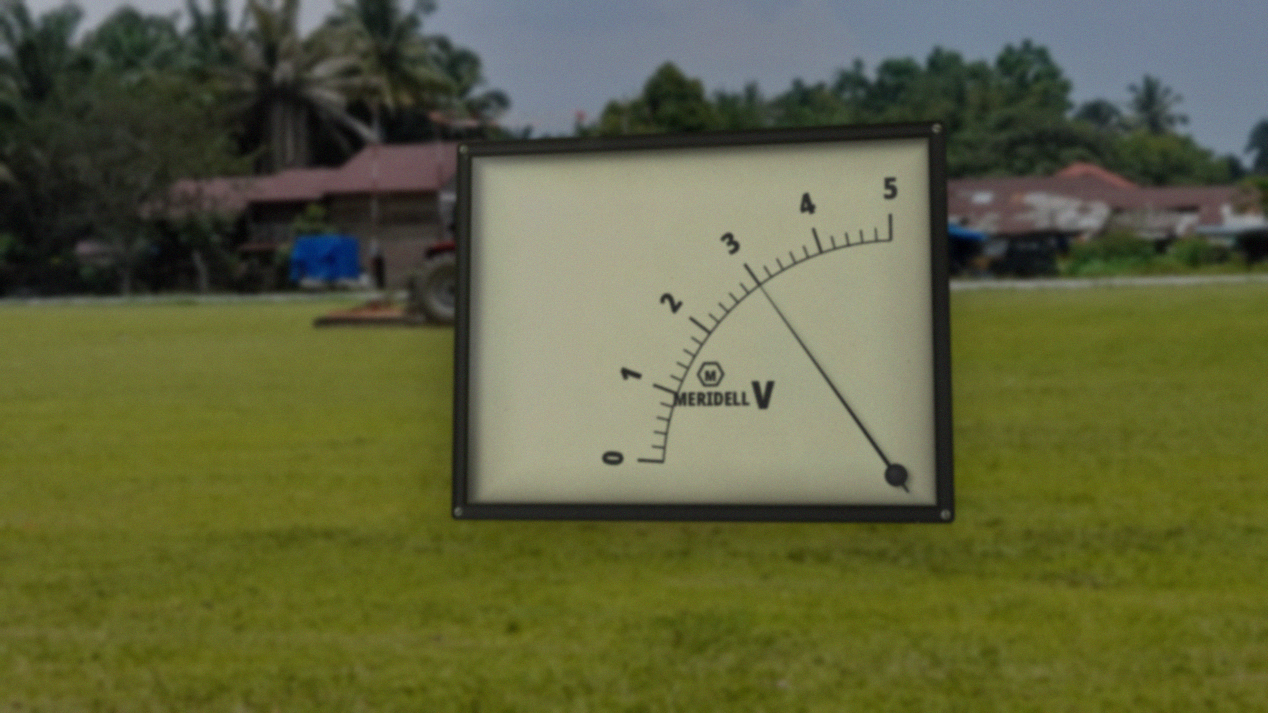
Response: {"value": 3, "unit": "V"}
